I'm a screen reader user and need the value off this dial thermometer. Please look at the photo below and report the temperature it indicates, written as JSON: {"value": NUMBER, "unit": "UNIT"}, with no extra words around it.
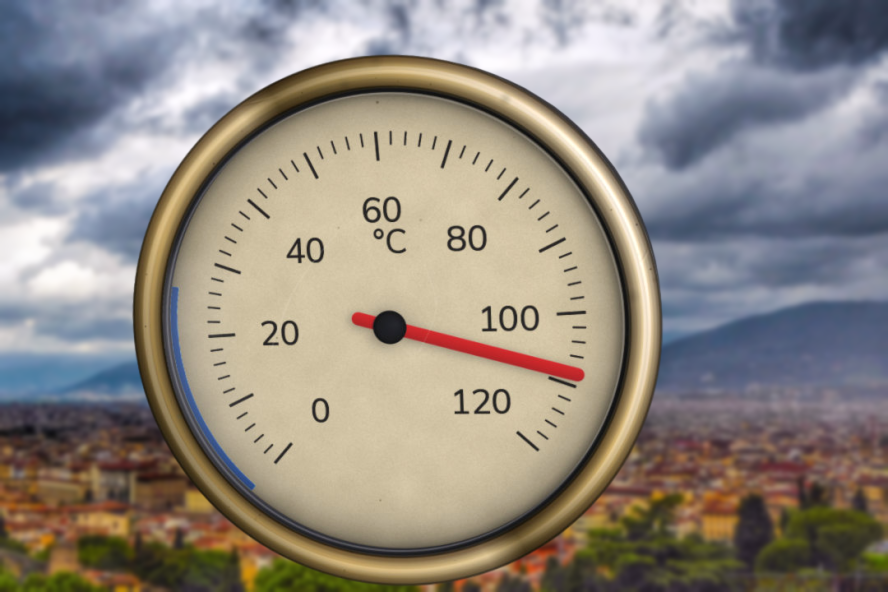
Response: {"value": 108, "unit": "°C"}
